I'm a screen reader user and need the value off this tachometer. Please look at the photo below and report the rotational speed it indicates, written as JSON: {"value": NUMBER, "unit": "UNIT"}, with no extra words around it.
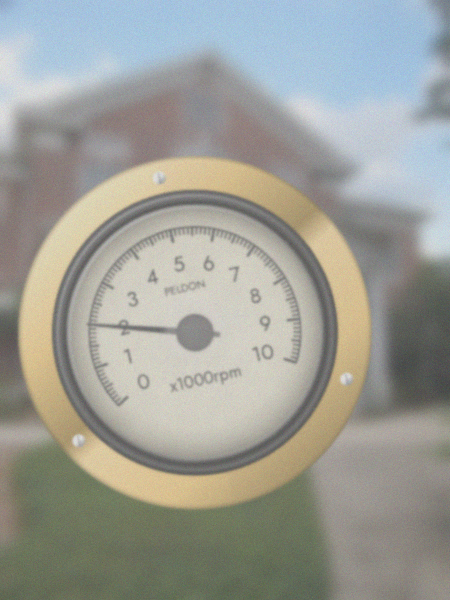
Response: {"value": 2000, "unit": "rpm"}
